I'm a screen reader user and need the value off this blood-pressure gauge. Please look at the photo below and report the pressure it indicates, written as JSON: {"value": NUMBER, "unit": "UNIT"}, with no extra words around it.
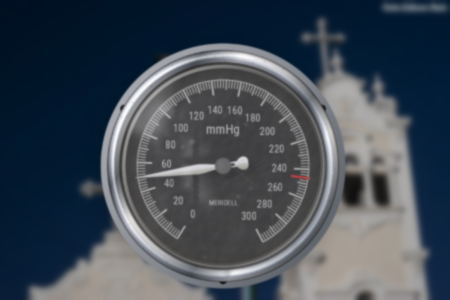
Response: {"value": 50, "unit": "mmHg"}
